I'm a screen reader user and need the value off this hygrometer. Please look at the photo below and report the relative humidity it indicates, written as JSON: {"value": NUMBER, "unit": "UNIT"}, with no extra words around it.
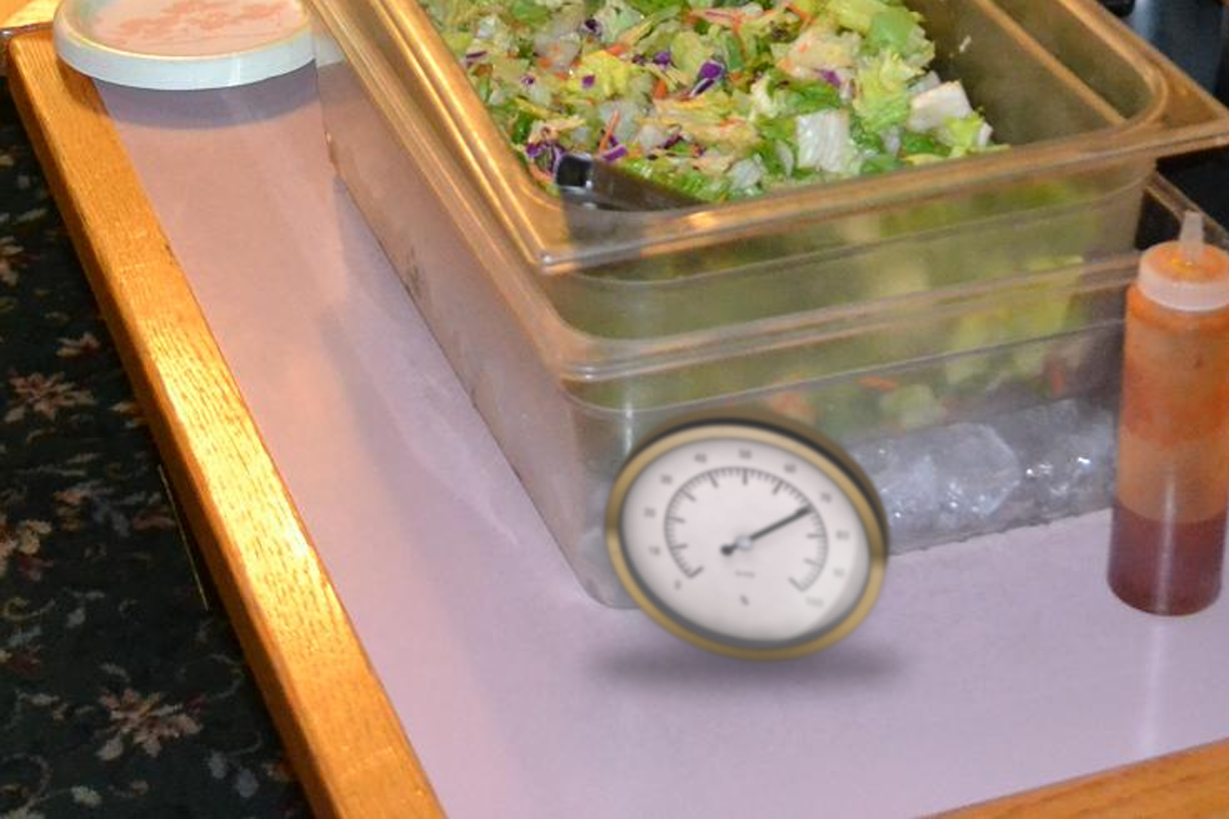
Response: {"value": 70, "unit": "%"}
